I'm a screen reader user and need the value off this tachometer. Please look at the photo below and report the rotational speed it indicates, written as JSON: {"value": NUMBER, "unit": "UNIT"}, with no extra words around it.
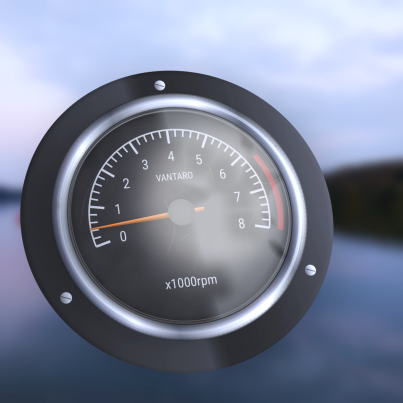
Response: {"value": 400, "unit": "rpm"}
